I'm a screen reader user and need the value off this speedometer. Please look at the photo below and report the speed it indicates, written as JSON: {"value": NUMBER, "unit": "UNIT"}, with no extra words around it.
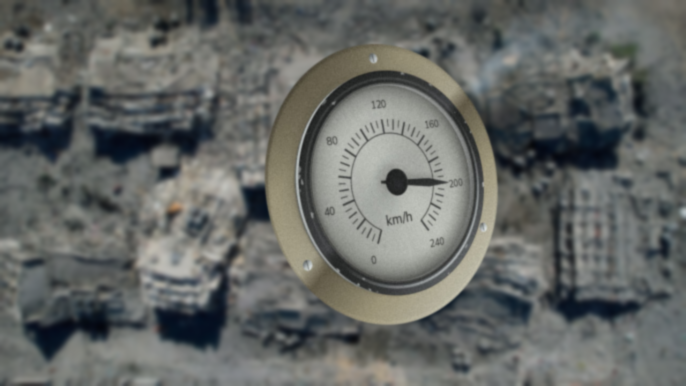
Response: {"value": 200, "unit": "km/h"}
